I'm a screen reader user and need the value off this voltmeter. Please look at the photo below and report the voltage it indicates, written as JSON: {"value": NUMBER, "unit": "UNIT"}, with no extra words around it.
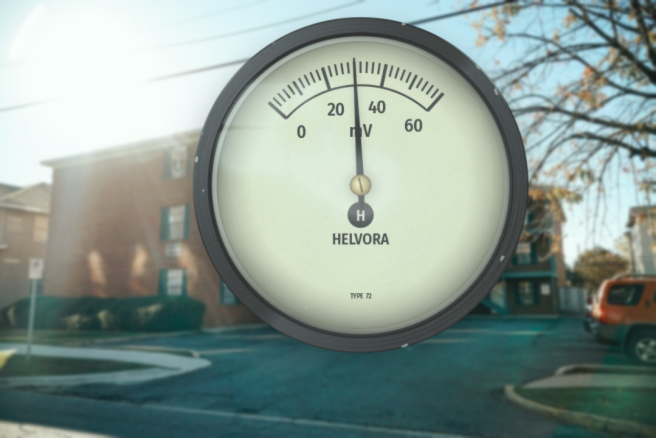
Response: {"value": 30, "unit": "mV"}
